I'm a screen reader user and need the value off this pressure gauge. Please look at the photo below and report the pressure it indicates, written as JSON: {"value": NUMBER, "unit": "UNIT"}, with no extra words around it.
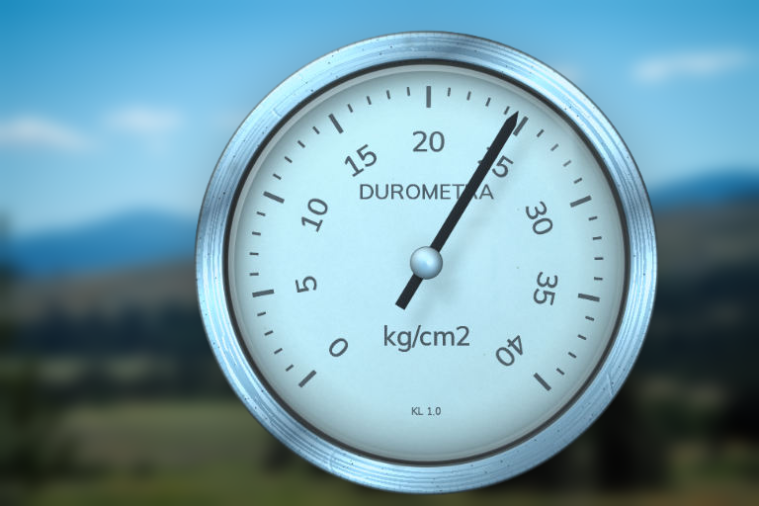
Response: {"value": 24.5, "unit": "kg/cm²"}
